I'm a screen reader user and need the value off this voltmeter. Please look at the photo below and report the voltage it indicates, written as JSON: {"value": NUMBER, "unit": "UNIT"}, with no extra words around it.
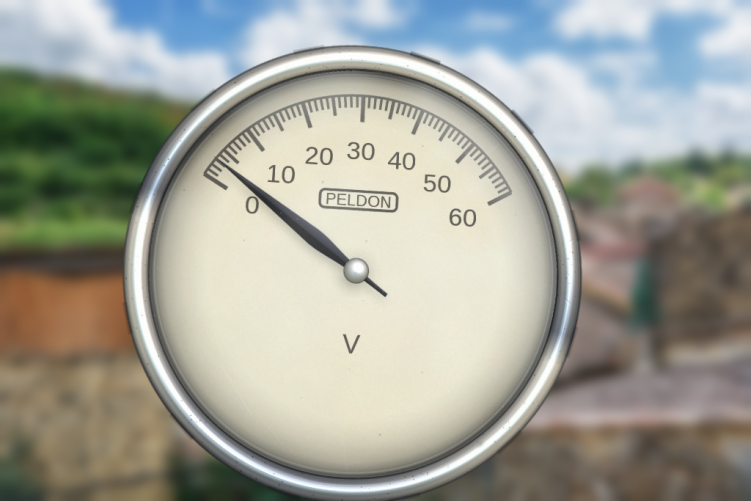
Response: {"value": 3, "unit": "V"}
